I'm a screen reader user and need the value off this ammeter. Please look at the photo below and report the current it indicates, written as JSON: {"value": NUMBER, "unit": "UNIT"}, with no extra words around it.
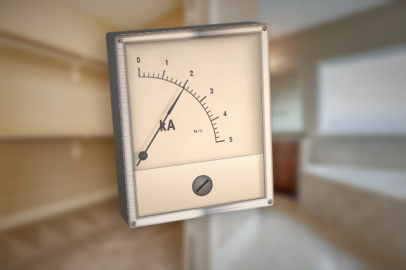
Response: {"value": 2, "unit": "kA"}
